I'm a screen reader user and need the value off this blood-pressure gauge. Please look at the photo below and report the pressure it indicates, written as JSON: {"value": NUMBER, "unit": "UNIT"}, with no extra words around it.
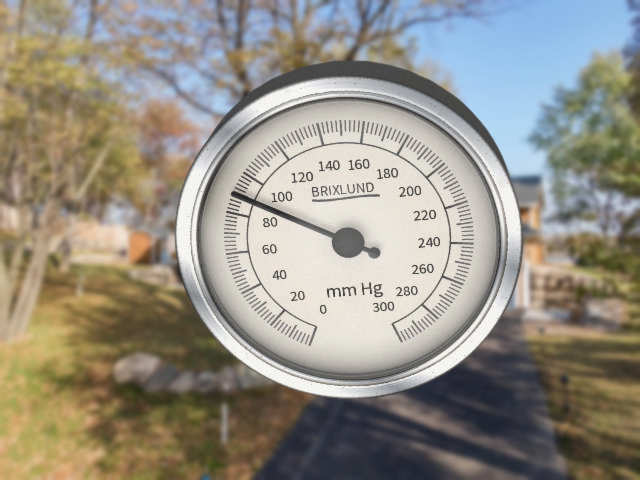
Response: {"value": 90, "unit": "mmHg"}
